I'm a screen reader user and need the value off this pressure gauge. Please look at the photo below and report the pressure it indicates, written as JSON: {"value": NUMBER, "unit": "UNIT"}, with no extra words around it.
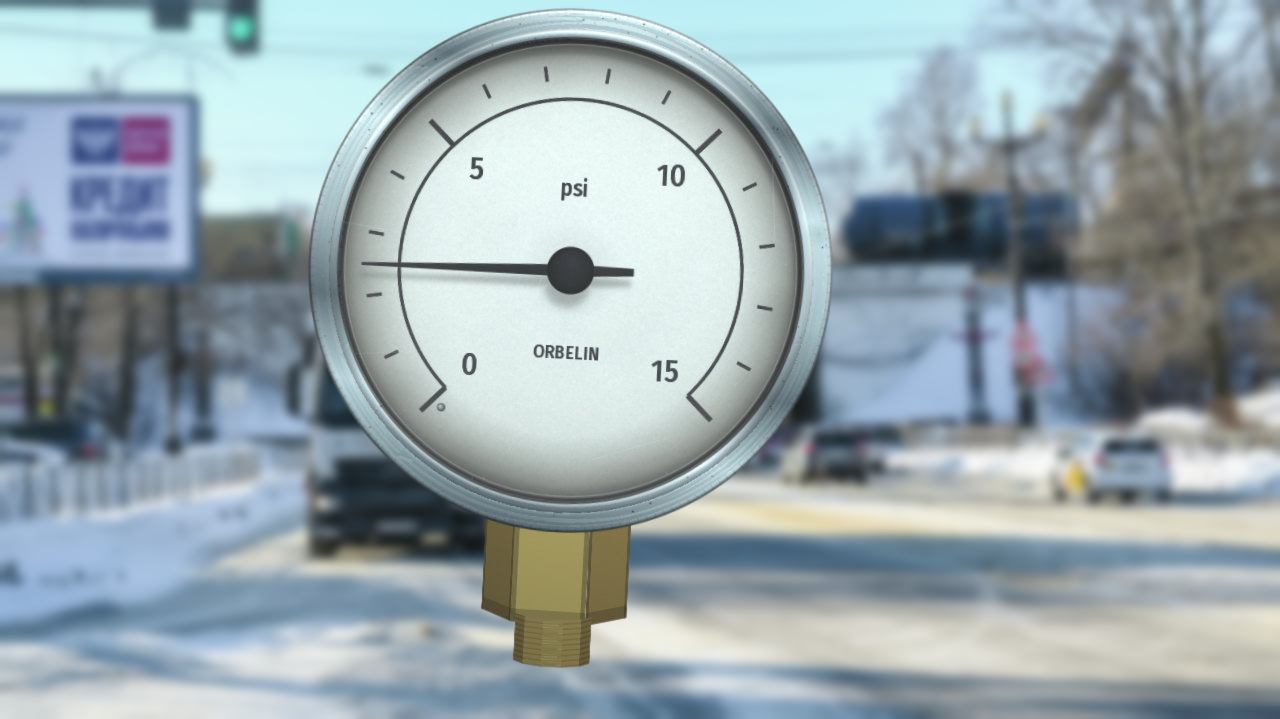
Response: {"value": 2.5, "unit": "psi"}
